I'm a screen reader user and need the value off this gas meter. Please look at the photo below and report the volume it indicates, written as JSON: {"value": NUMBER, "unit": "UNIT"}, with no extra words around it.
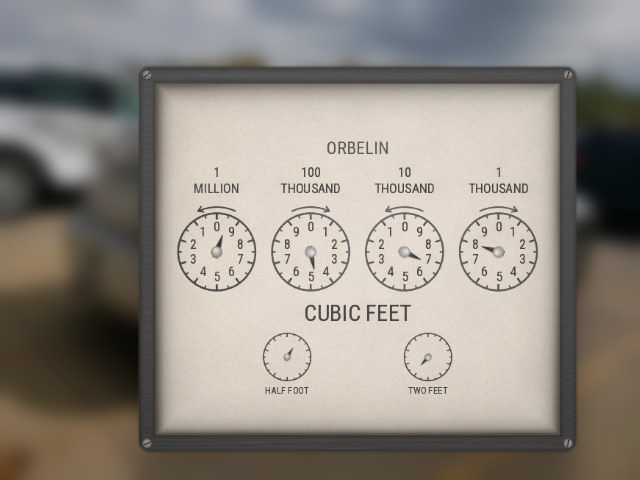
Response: {"value": 946800, "unit": "ft³"}
